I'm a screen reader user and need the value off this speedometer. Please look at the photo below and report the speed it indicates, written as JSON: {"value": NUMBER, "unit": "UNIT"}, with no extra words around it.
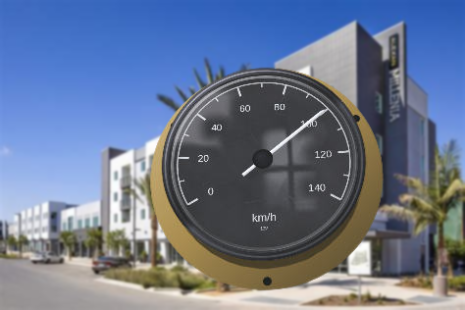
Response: {"value": 100, "unit": "km/h"}
